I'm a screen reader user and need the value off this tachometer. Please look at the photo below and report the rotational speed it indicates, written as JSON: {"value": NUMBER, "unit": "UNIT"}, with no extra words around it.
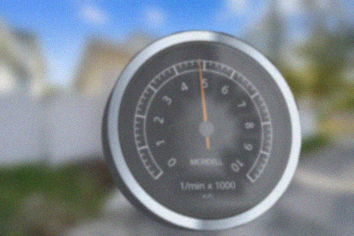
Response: {"value": 4800, "unit": "rpm"}
